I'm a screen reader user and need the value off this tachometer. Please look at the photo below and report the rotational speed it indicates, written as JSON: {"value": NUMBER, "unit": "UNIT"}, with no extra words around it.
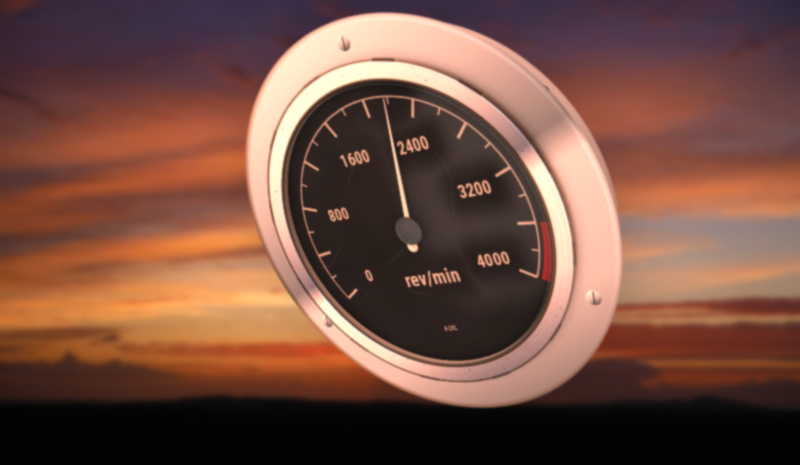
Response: {"value": 2200, "unit": "rpm"}
